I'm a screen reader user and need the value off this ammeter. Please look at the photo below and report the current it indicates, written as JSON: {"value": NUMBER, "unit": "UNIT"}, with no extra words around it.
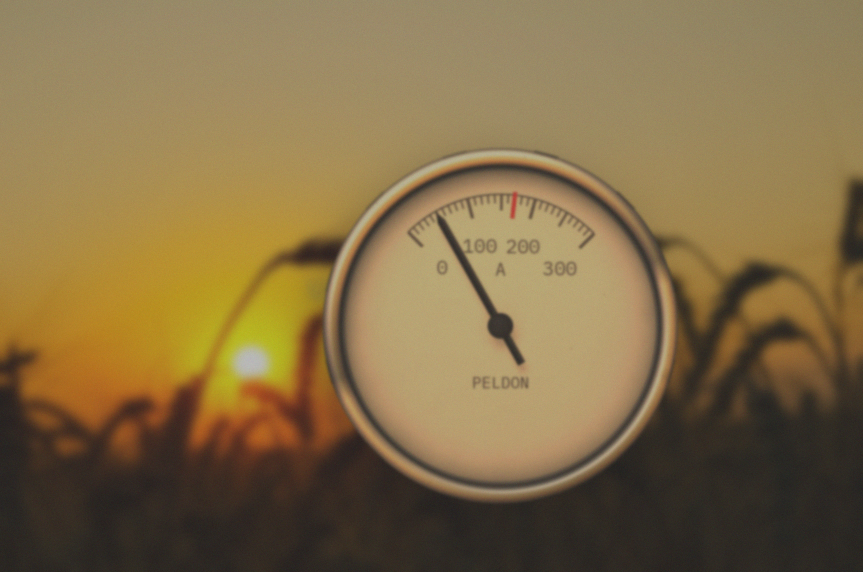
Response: {"value": 50, "unit": "A"}
